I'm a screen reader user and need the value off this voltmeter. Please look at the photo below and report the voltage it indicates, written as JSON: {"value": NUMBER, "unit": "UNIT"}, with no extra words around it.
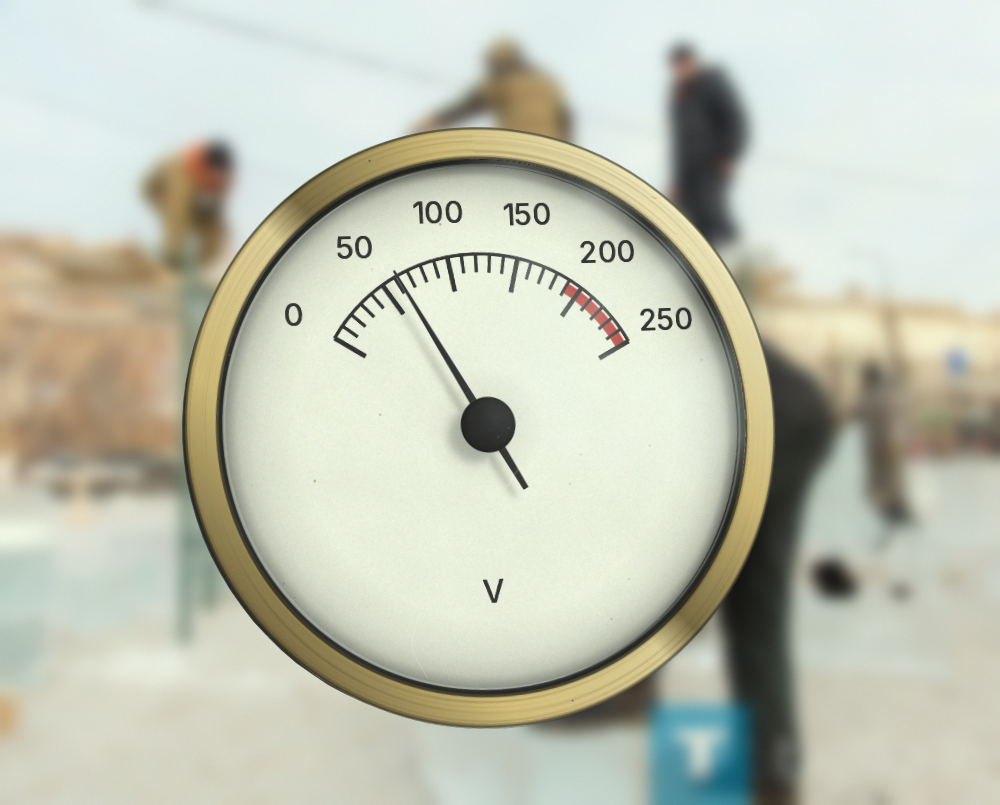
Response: {"value": 60, "unit": "V"}
